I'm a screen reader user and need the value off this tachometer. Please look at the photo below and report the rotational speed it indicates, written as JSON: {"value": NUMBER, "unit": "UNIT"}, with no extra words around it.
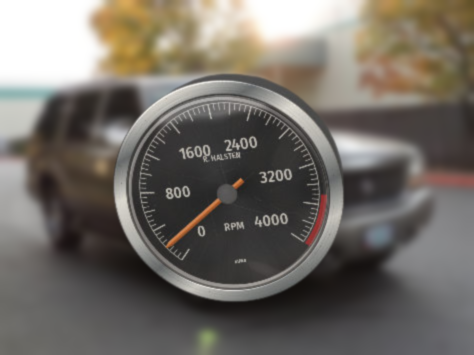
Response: {"value": 200, "unit": "rpm"}
